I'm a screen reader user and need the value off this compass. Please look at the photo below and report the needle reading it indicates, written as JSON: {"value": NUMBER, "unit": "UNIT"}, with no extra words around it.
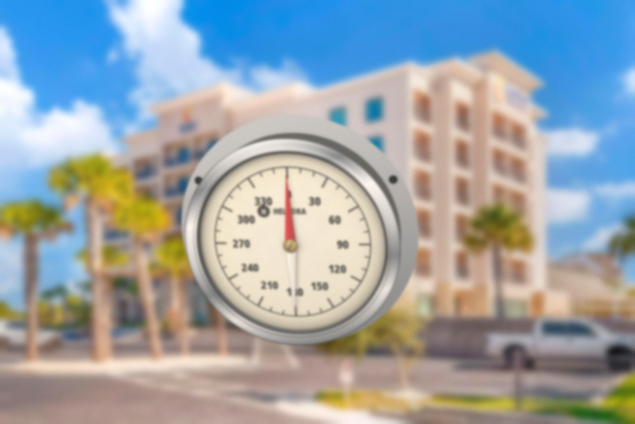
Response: {"value": 0, "unit": "°"}
